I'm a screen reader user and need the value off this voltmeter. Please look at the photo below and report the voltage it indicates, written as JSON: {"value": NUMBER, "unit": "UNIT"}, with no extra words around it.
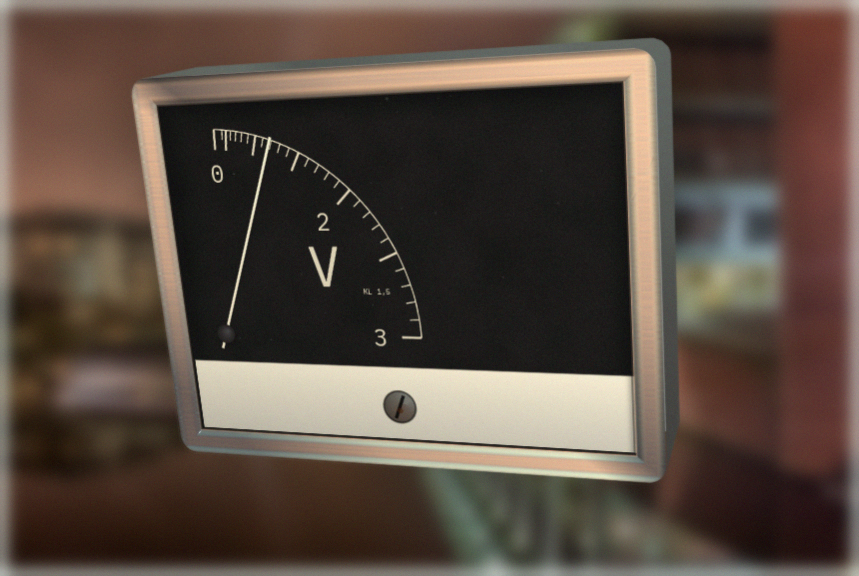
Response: {"value": 1.2, "unit": "V"}
